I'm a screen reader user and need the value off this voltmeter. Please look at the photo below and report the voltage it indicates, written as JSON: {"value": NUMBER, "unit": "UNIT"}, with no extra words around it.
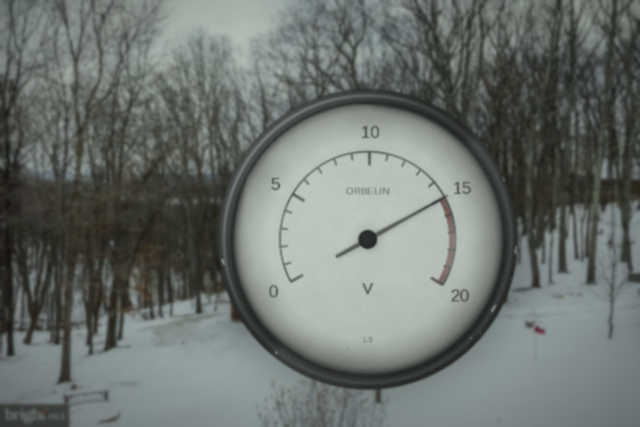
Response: {"value": 15, "unit": "V"}
